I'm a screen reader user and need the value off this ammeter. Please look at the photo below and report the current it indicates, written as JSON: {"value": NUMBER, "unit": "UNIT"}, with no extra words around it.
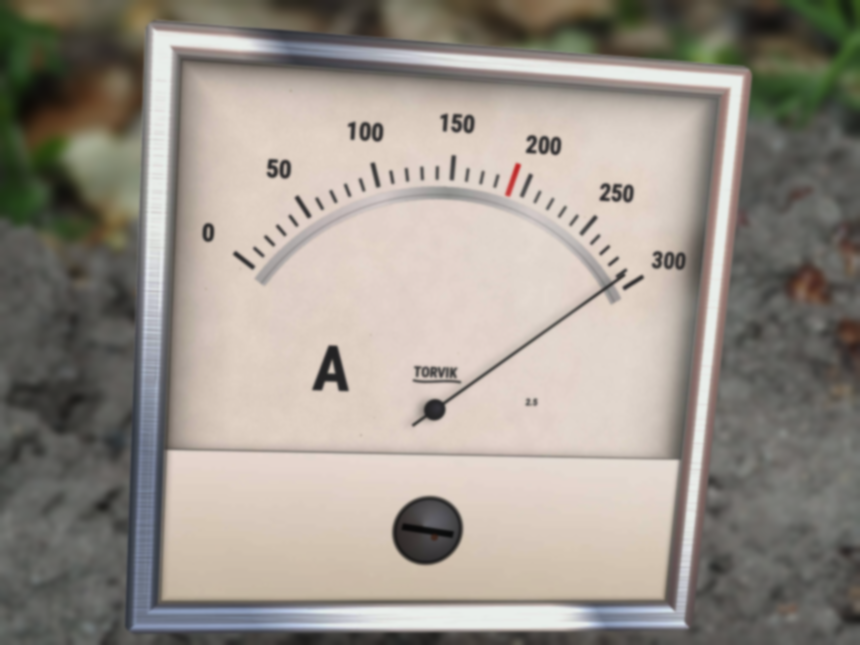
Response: {"value": 290, "unit": "A"}
